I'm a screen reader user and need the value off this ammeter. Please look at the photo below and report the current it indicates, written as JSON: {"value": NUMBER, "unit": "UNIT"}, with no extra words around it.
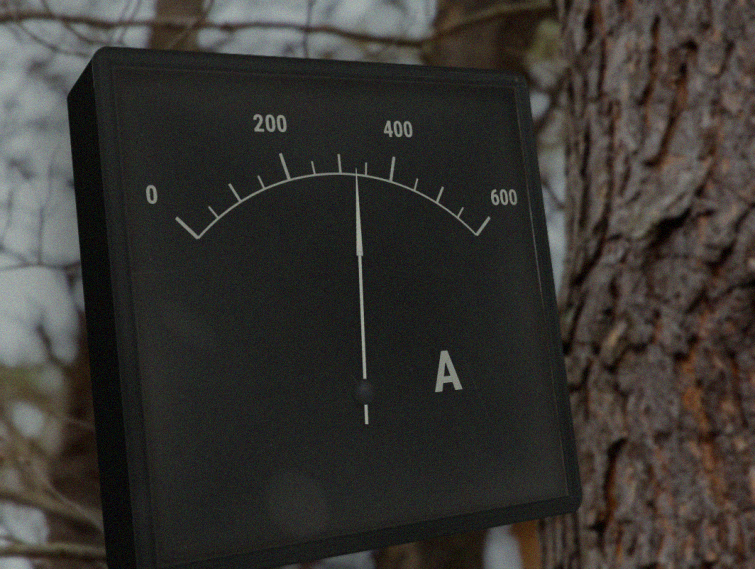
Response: {"value": 325, "unit": "A"}
